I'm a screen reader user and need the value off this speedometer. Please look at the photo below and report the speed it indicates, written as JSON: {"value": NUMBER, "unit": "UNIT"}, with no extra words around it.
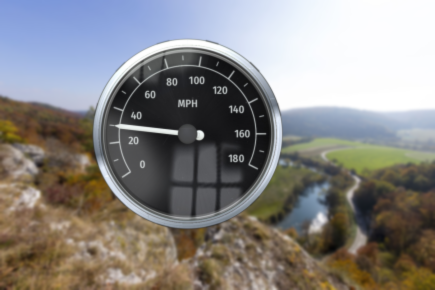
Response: {"value": 30, "unit": "mph"}
